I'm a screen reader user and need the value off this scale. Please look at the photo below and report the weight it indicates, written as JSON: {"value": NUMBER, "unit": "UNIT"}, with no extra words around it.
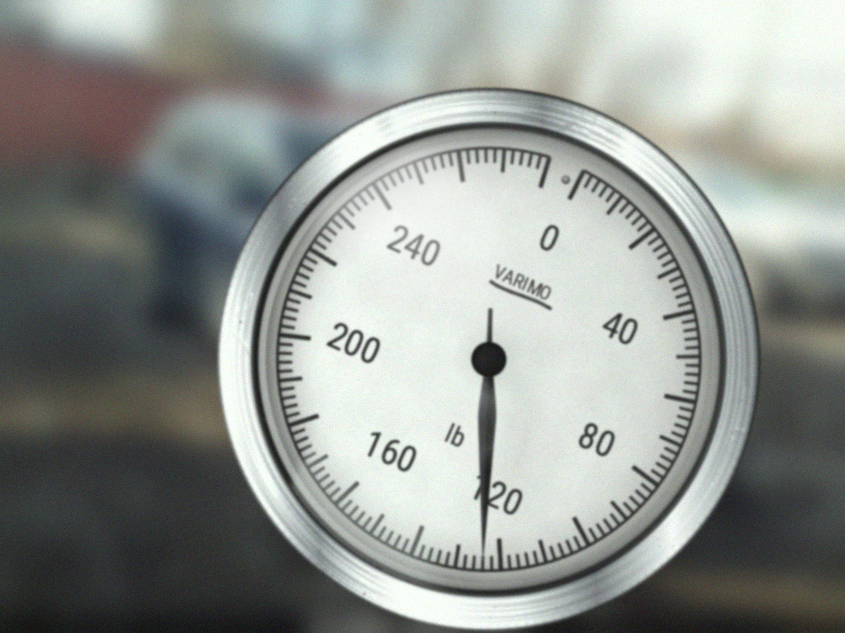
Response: {"value": 124, "unit": "lb"}
